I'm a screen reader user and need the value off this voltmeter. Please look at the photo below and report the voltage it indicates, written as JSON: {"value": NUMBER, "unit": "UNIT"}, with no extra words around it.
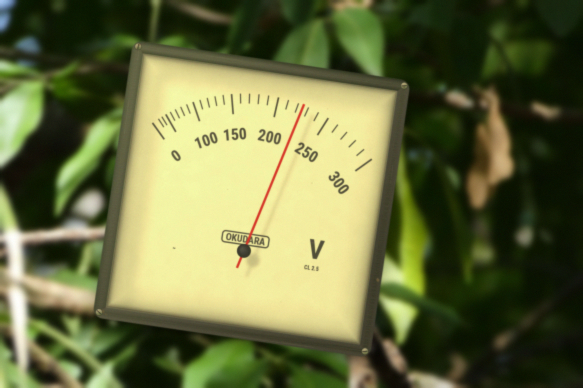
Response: {"value": 225, "unit": "V"}
